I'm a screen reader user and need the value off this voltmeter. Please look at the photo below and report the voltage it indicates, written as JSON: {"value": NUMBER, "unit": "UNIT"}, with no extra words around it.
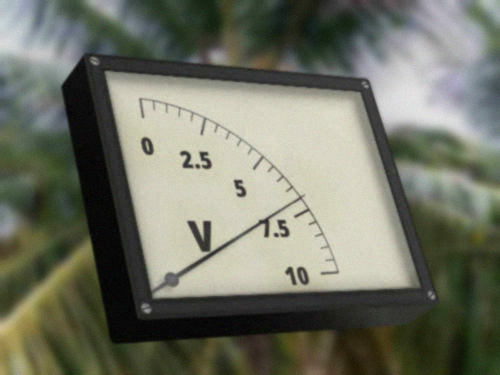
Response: {"value": 7, "unit": "V"}
